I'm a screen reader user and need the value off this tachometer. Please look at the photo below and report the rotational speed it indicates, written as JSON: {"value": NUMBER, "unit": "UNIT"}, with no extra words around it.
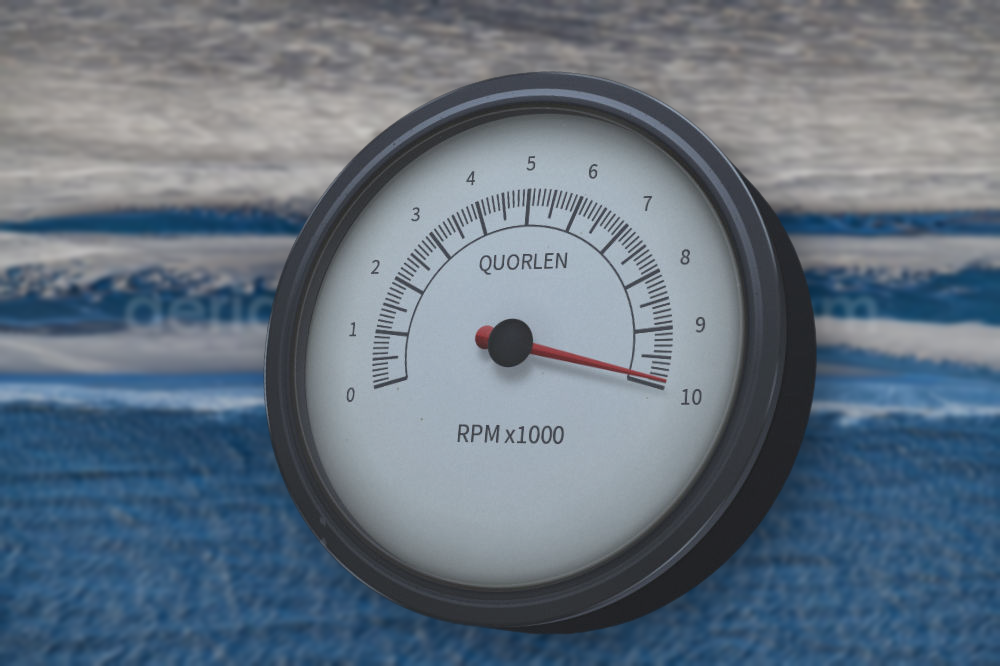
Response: {"value": 9900, "unit": "rpm"}
